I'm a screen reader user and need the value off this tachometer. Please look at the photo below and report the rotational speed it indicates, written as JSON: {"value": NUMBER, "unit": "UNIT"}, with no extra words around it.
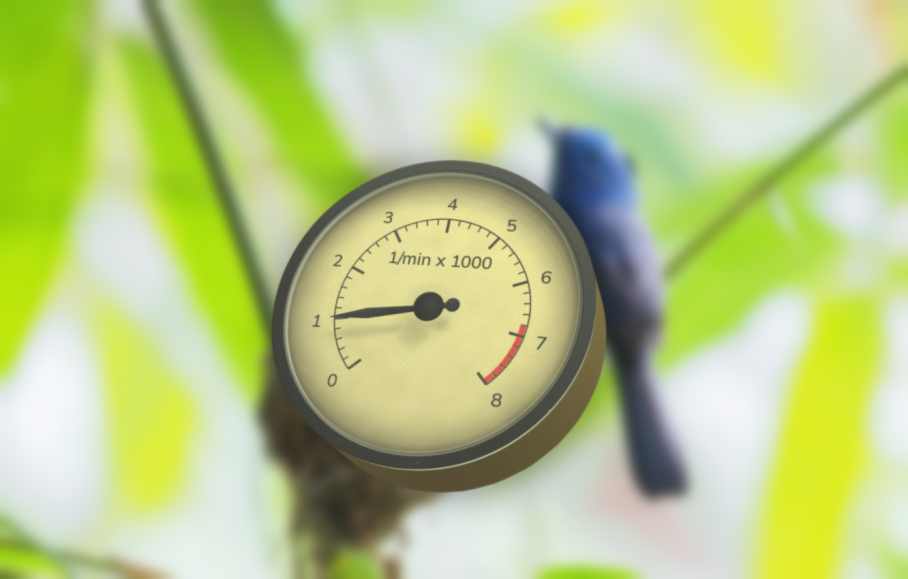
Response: {"value": 1000, "unit": "rpm"}
